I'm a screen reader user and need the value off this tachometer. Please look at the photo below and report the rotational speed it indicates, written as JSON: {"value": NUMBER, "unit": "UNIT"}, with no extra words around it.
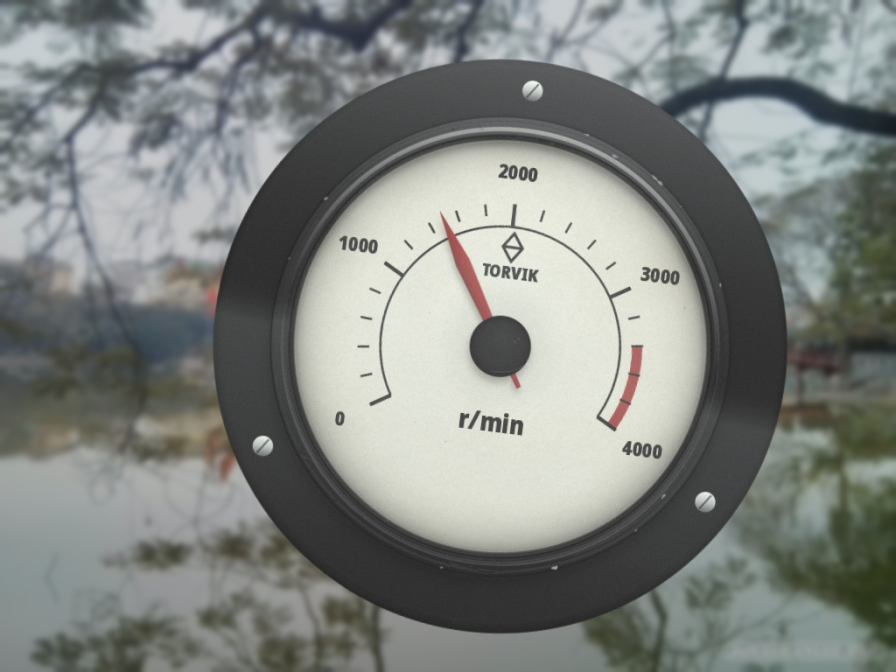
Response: {"value": 1500, "unit": "rpm"}
